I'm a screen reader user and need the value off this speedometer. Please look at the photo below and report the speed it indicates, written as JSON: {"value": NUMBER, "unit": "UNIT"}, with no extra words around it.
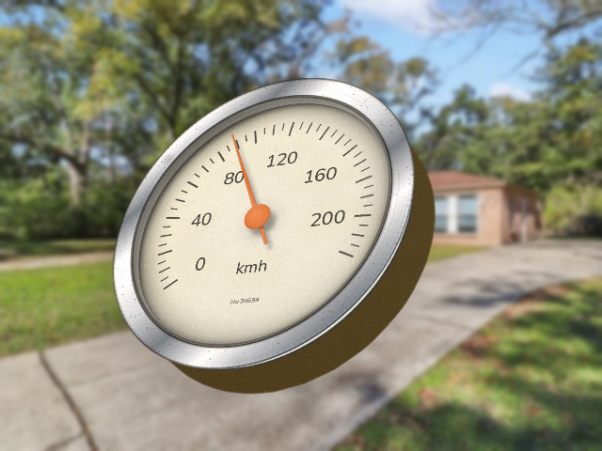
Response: {"value": 90, "unit": "km/h"}
